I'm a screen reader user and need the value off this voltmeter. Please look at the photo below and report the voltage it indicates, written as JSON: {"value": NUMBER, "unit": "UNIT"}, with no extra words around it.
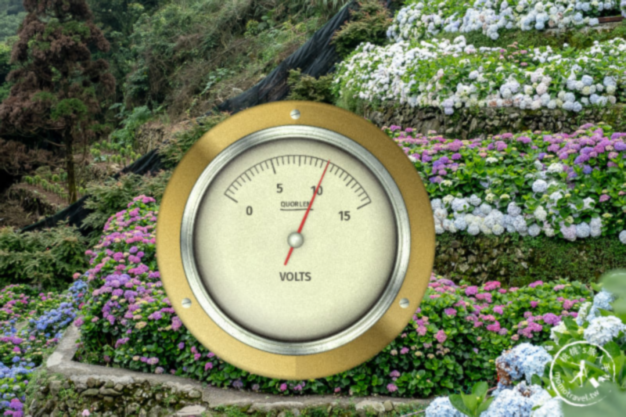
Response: {"value": 10, "unit": "V"}
